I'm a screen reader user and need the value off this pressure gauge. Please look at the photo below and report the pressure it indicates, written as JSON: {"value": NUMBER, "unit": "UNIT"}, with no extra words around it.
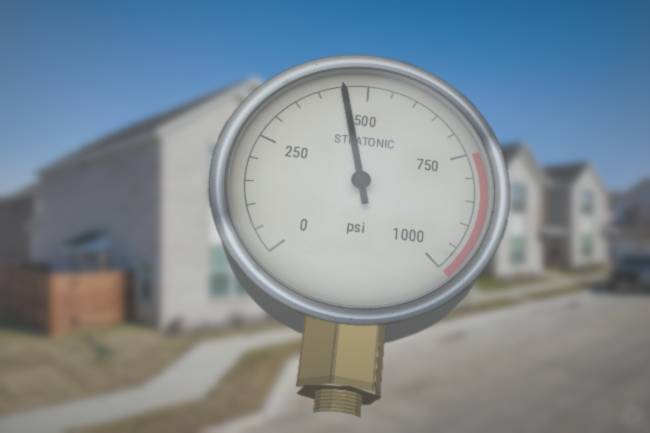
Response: {"value": 450, "unit": "psi"}
